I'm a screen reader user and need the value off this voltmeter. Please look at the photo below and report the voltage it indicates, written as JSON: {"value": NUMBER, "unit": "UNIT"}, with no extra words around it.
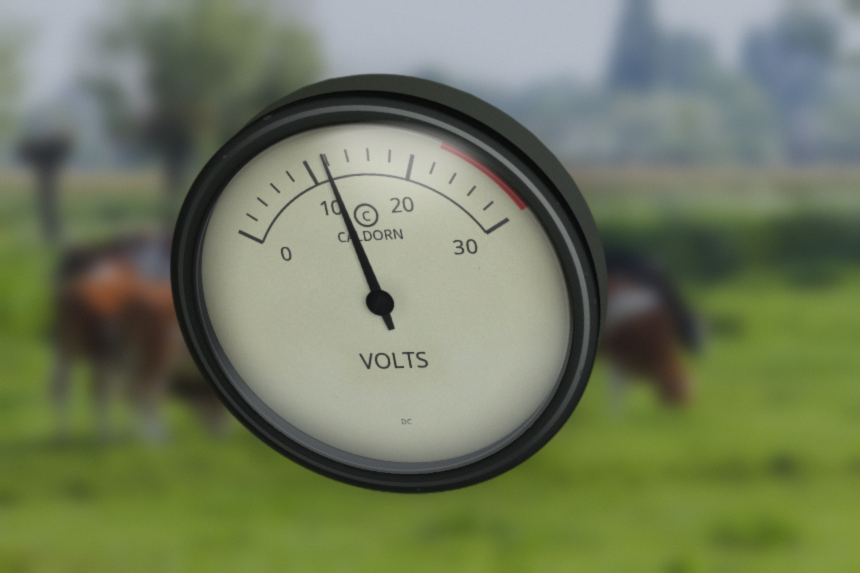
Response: {"value": 12, "unit": "V"}
